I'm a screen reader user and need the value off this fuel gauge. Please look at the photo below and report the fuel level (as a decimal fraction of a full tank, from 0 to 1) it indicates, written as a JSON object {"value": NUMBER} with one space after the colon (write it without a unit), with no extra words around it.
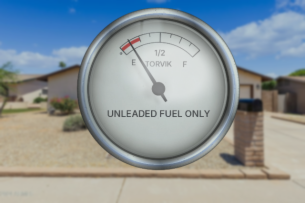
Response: {"value": 0.125}
